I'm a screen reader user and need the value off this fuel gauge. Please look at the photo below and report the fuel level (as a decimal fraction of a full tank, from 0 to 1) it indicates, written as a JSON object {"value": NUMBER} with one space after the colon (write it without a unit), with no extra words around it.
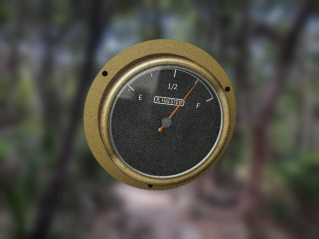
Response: {"value": 0.75}
